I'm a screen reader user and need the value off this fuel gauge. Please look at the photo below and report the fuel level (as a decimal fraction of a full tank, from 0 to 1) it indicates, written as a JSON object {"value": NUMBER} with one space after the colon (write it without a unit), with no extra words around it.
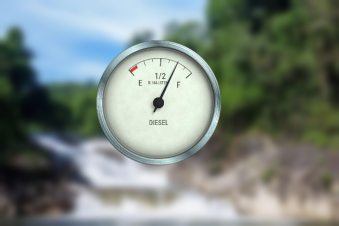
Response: {"value": 0.75}
